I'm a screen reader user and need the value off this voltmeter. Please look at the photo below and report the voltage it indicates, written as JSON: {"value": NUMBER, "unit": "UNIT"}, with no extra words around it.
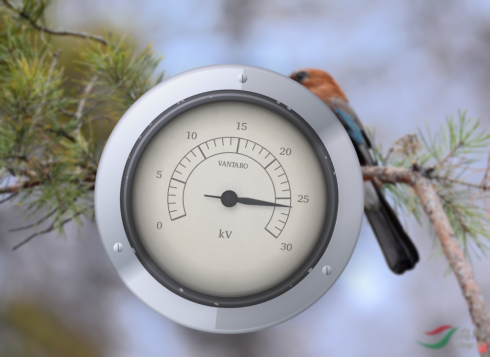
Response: {"value": 26, "unit": "kV"}
